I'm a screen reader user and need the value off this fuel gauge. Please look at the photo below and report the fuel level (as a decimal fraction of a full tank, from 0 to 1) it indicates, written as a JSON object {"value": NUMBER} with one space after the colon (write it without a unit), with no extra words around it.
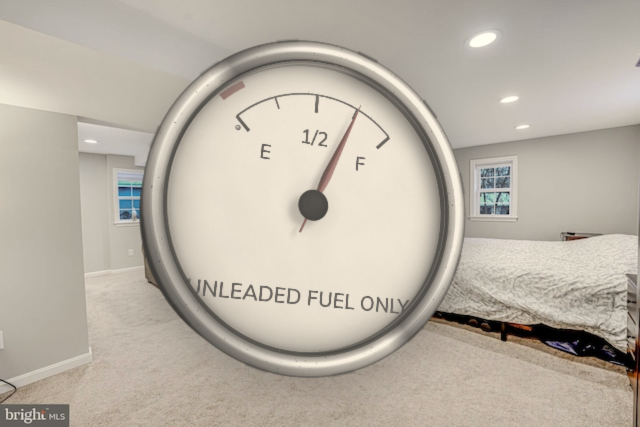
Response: {"value": 0.75}
